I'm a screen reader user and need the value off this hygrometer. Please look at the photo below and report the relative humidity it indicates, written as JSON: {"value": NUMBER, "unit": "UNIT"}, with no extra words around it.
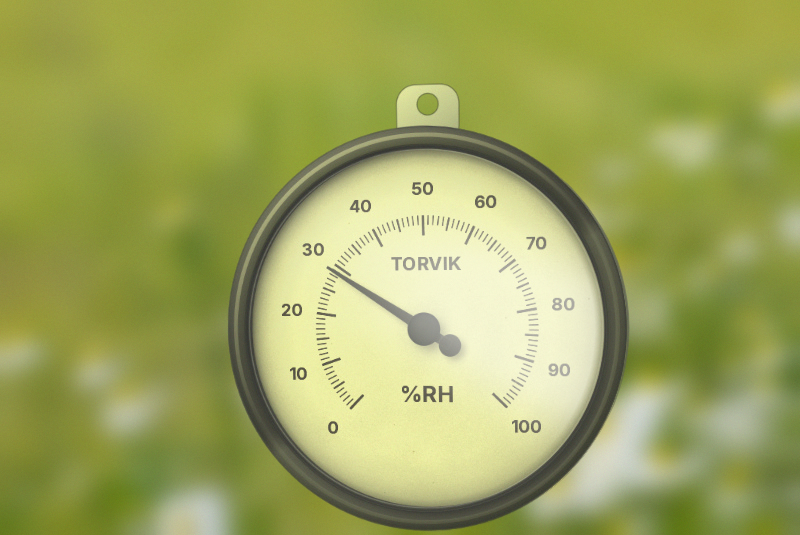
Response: {"value": 29, "unit": "%"}
